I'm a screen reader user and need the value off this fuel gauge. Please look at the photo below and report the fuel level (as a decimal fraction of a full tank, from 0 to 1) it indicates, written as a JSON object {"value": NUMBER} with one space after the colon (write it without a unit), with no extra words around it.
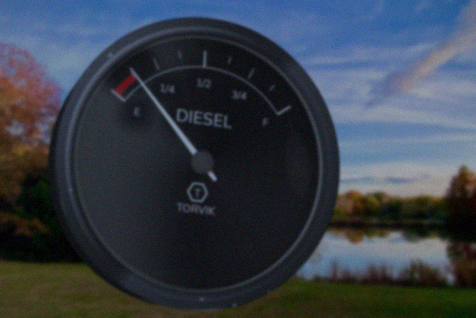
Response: {"value": 0.125}
